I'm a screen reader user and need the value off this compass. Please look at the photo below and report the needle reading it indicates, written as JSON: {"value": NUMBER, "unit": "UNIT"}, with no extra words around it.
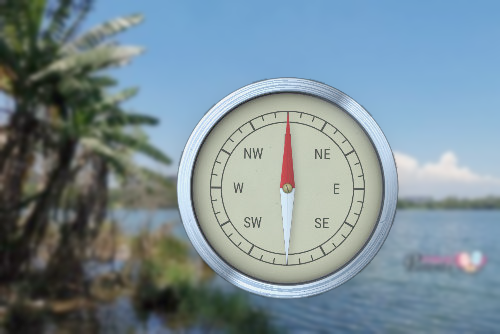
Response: {"value": 0, "unit": "°"}
